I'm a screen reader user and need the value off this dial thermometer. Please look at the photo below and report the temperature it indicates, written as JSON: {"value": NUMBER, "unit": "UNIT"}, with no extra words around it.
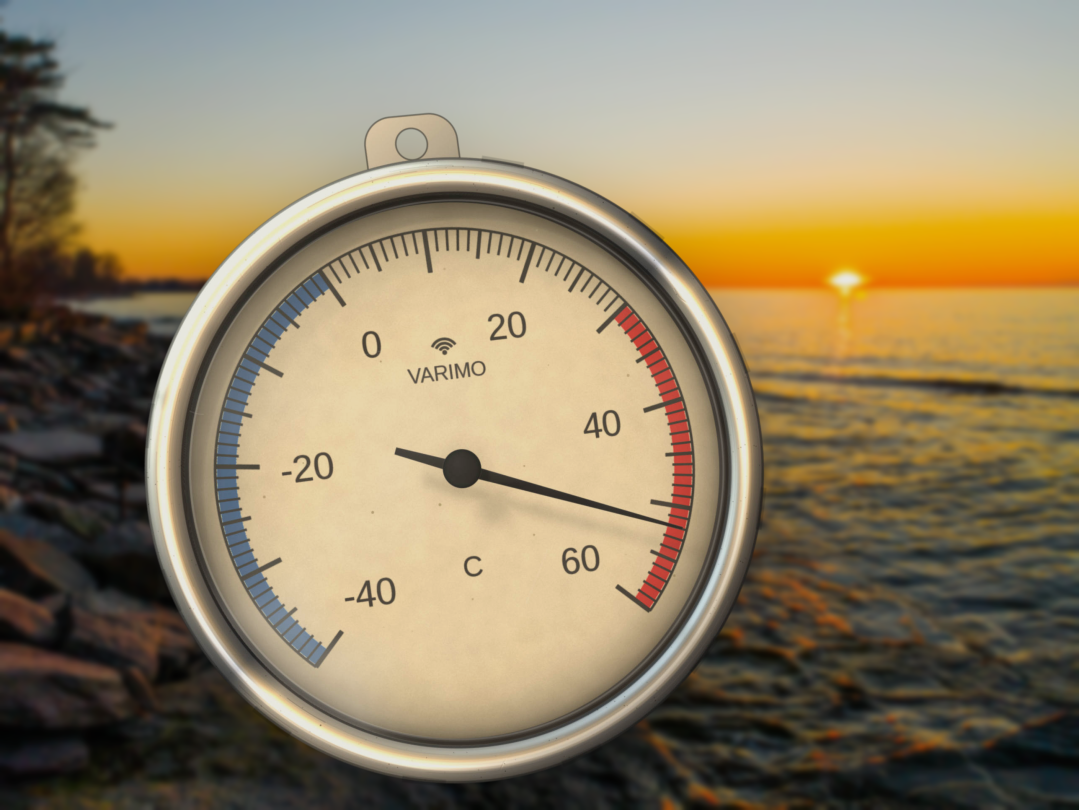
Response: {"value": 52, "unit": "°C"}
